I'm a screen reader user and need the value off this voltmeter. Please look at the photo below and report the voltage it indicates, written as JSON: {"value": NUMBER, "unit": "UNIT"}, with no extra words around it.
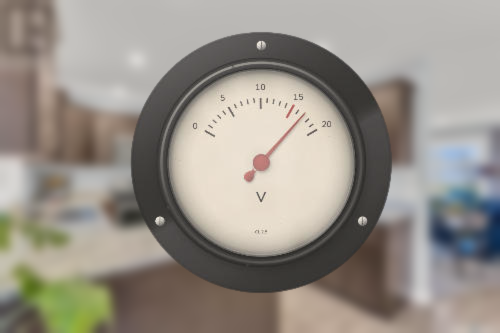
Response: {"value": 17, "unit": "V"}
